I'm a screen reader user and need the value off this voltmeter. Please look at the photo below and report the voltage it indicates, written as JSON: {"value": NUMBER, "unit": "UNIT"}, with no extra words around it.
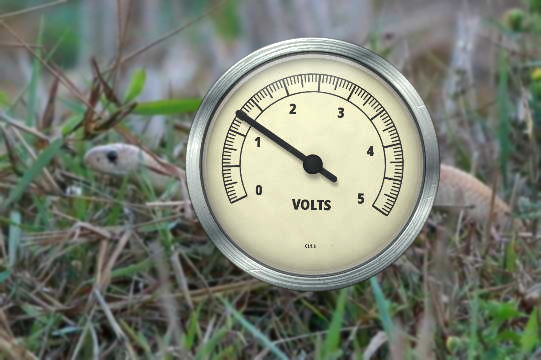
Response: {"value": 1.25, "unit": "V"}
